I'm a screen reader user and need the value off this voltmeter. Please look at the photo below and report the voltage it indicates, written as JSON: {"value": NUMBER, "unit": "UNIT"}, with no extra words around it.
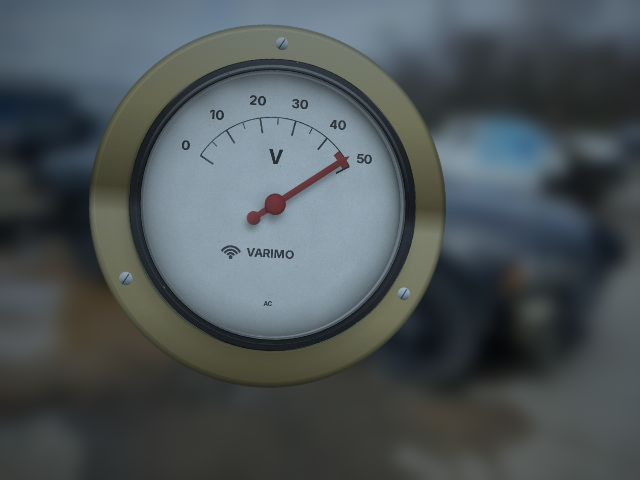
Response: {"value": 47.5, "unit": "V"}
